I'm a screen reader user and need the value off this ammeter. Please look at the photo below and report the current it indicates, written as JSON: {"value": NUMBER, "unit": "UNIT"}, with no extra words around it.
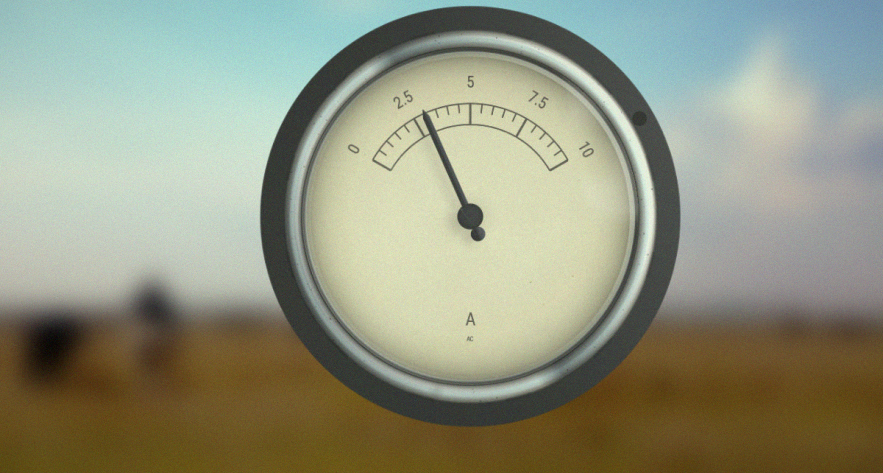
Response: {"value": 3, "unit": "A"}
